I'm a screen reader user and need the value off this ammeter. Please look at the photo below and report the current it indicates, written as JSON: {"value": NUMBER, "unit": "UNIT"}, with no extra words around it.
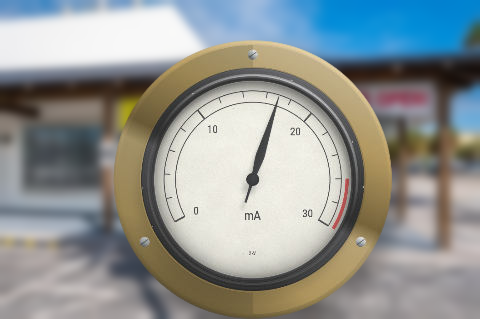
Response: {"value": 17, "unit": "mA"}
